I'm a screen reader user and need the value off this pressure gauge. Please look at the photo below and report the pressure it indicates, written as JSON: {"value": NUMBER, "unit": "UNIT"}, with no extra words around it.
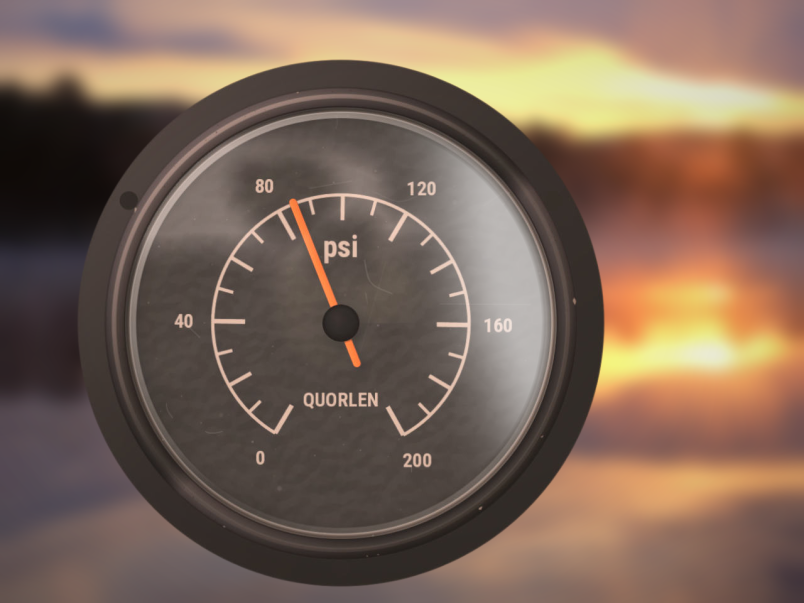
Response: {"value": 85, "unit": "psi"}
